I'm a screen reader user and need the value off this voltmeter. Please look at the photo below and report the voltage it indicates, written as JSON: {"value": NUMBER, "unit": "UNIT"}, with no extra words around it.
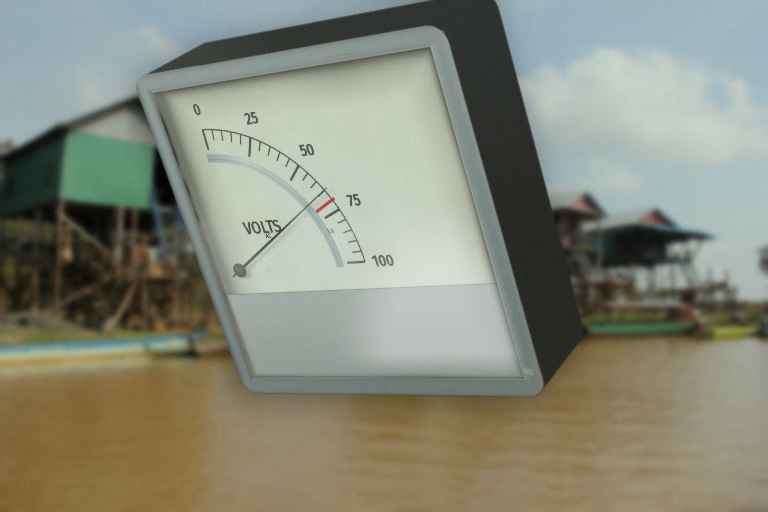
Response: {"value": 65, "unit": "V"}
